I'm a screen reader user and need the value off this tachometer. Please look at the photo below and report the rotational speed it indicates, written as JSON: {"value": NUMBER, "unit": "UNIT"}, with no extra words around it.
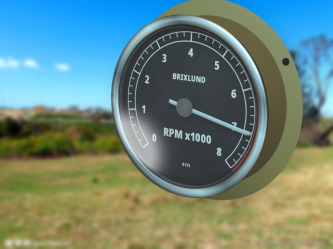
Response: {"value": 7000, "unit": "rpm"}
